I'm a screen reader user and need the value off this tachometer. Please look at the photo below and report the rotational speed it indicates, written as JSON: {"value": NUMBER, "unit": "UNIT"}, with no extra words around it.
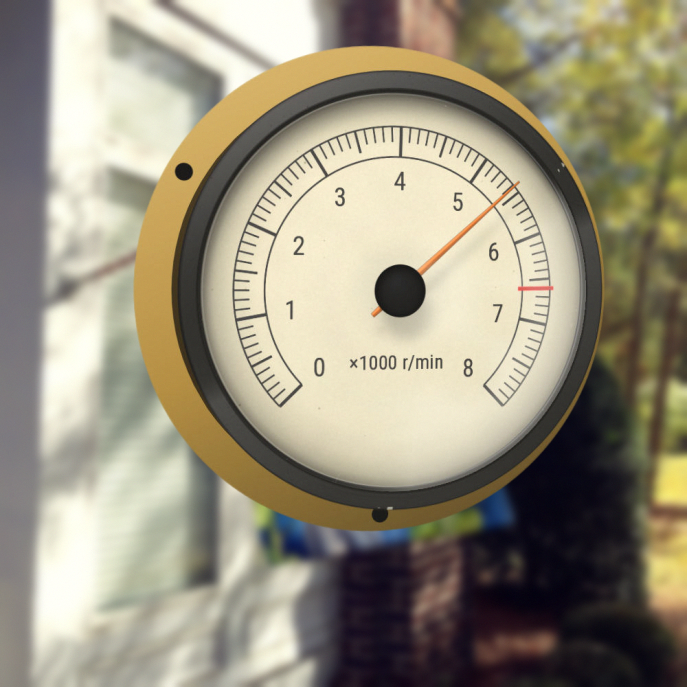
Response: {"value": 5400, "unit": "rpm"}
